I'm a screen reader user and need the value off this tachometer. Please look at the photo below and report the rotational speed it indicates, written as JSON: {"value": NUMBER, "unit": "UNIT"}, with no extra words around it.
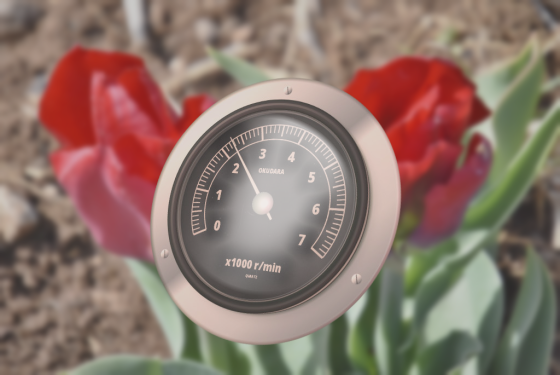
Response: {"value": 2300, "unit": "rpm"}
